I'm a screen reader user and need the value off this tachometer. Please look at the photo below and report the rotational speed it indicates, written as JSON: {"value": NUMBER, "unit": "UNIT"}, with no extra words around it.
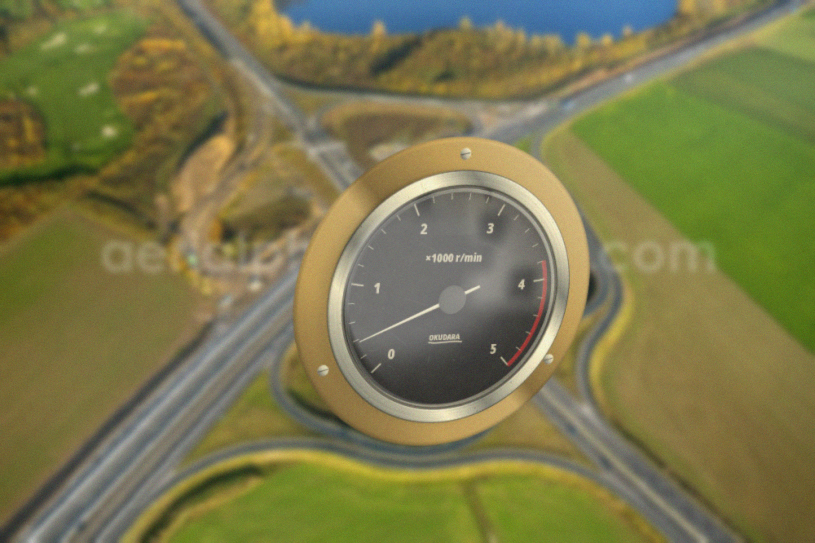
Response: {"value": 400, "unit": "rpm"}
